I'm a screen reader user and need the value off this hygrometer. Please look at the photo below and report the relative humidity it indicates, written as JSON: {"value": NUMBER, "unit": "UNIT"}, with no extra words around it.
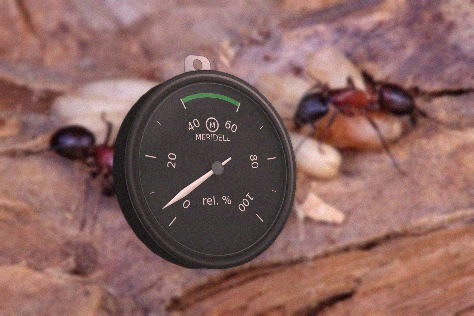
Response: {"value": 5, "unit": "%"}
